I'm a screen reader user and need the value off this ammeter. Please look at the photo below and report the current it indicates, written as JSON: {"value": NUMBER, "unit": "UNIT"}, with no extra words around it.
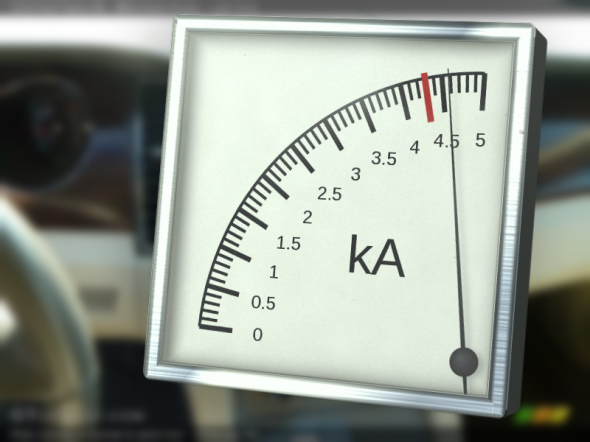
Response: {"value": 4.6, "unit": "kA"}
